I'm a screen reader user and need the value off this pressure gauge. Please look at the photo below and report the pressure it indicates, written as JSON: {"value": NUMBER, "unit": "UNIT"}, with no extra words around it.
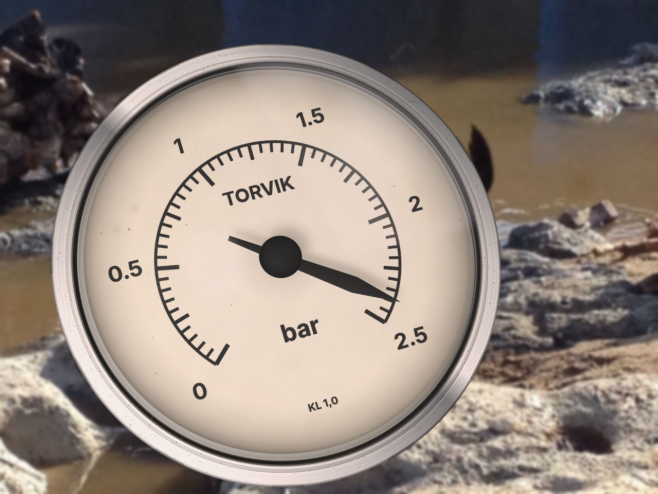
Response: {"value": 2.4, "unit": "bar"}
